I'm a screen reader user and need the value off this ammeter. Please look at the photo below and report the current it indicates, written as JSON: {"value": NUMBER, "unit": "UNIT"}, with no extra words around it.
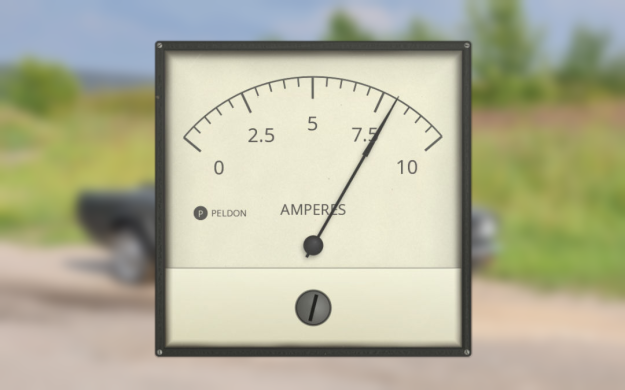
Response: {"value": 8, "unit": "A"}
